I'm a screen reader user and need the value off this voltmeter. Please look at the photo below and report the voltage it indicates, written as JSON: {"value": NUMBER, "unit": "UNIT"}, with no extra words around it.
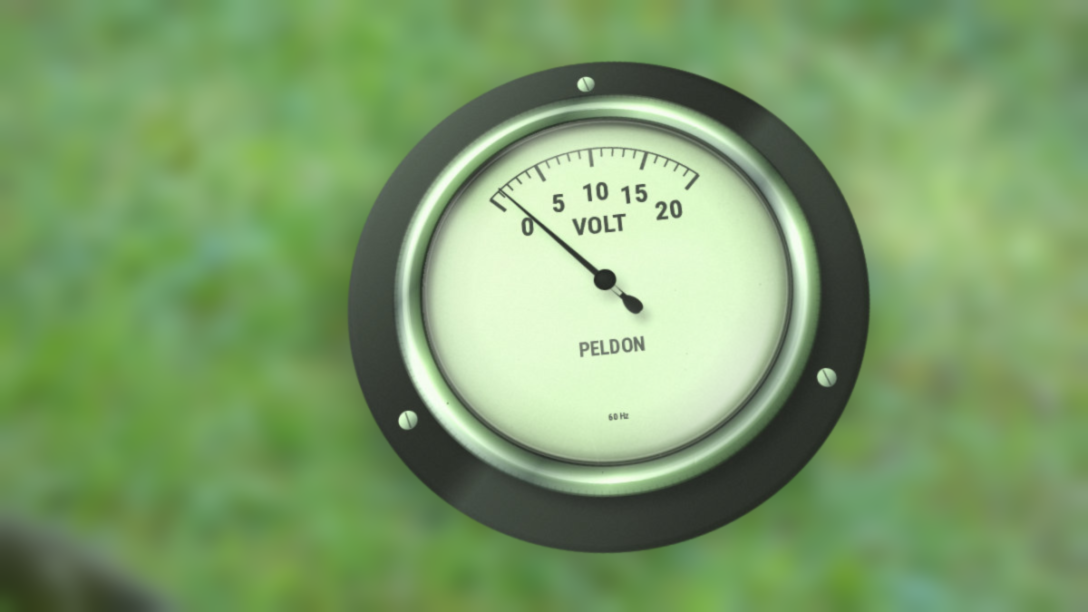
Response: {"value": 1, "unit": "V"}
